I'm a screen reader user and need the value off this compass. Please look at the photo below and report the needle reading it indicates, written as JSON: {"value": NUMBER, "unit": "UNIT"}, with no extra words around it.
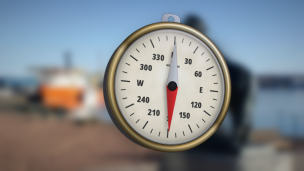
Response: {"value": 180, "unit": "°"}
